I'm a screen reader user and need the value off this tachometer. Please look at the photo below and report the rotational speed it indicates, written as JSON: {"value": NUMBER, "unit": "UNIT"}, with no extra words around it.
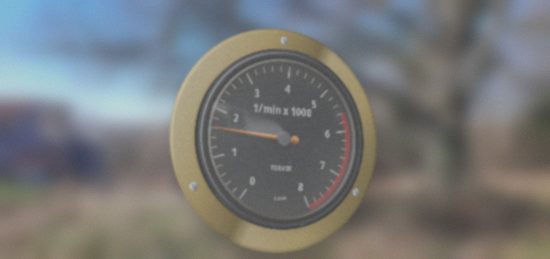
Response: {"value": 1600, "unit": "rpm"}
